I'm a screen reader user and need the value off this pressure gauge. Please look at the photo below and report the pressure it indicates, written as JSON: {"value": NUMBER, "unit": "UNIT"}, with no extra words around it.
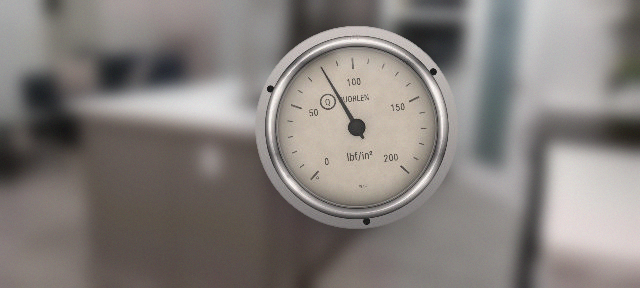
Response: {"value": 80, "unit": "psi"}
